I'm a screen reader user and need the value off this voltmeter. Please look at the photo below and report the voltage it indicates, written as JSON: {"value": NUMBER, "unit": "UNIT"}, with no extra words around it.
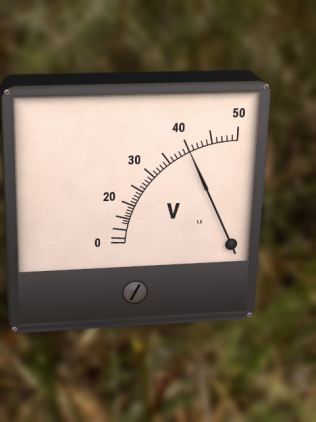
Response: {"value": 40, "unit": "V"}
